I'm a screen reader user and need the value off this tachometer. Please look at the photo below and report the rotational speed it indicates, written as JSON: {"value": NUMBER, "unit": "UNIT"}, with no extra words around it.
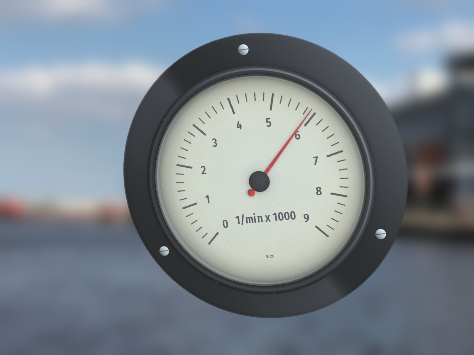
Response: {"value": 5900, "unit": "rpm"}
